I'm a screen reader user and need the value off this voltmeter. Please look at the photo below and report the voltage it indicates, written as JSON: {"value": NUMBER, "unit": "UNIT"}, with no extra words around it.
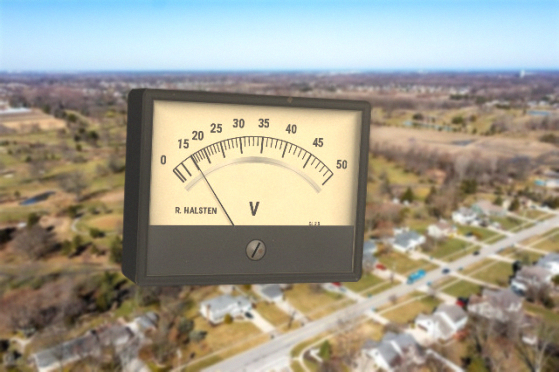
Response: {"value": 15, "unit": "V"}
